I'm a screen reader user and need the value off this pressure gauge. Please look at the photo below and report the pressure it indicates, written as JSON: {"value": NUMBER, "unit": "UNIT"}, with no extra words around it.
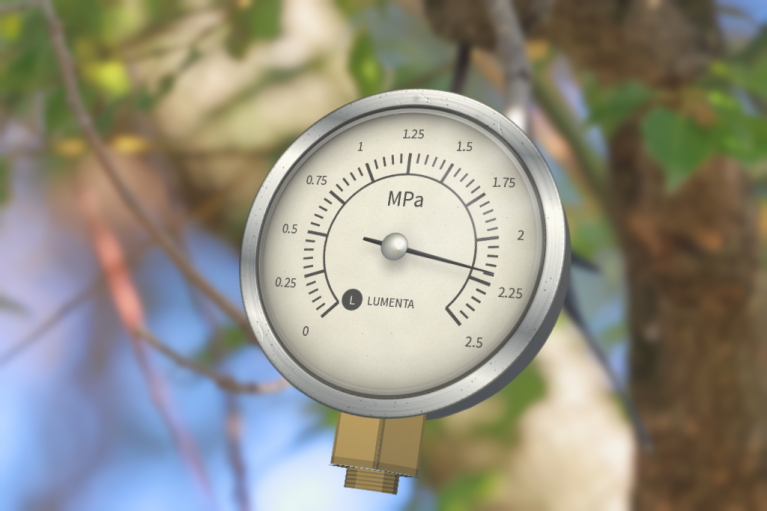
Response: {"value": 2.2, "unit": "MPa"}
